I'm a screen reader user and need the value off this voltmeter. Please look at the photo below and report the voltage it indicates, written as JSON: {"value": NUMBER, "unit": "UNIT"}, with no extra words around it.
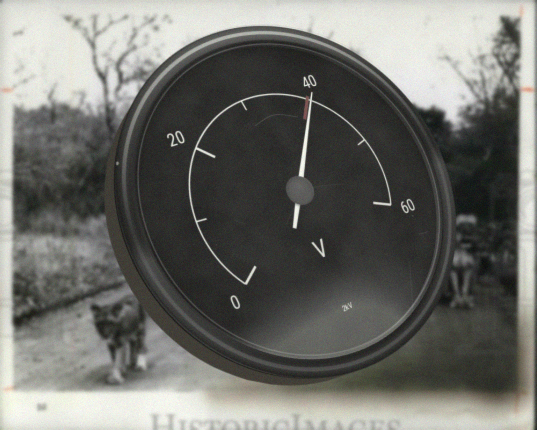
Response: {"value": 40, "unit": "V"}
